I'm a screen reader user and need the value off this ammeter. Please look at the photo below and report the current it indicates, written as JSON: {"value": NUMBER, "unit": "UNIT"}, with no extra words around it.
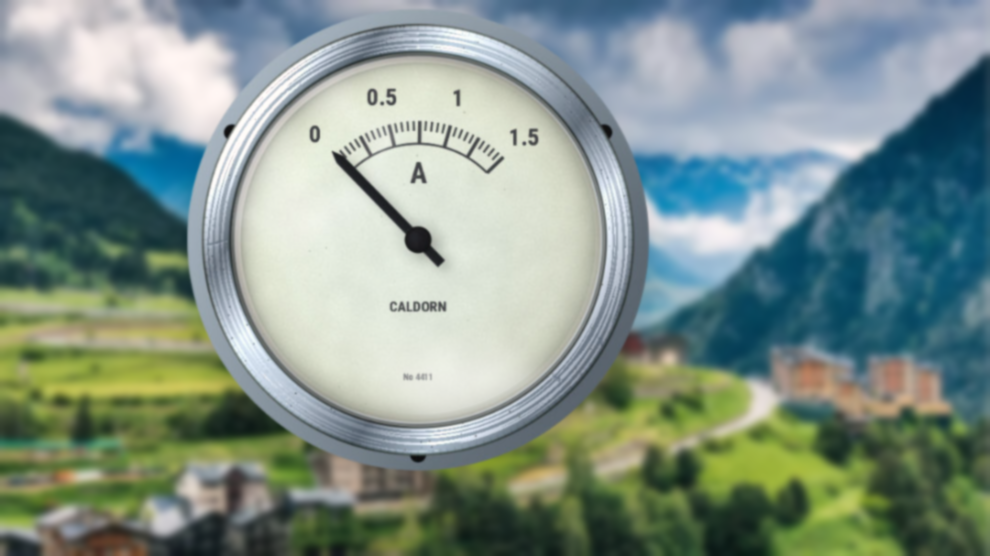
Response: {"value": 0, "unit": "A"}
